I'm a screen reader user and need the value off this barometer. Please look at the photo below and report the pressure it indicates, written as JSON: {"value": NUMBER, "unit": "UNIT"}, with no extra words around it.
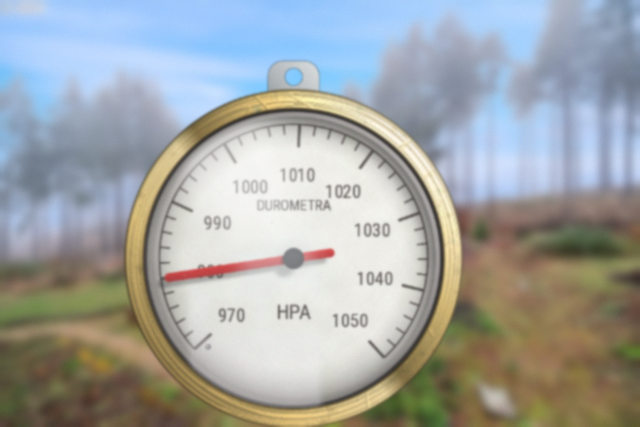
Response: {"value": 980, "unit": "hPa"}
